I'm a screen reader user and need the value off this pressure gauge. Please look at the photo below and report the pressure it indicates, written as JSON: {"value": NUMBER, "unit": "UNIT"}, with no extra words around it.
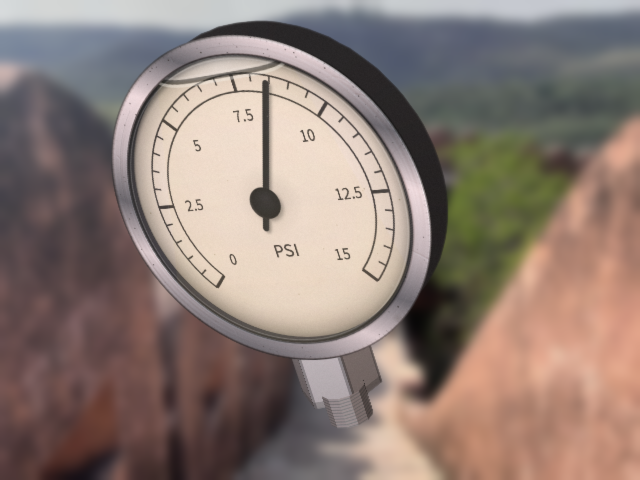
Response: {"value": 8.5, "unit": "psi"}
